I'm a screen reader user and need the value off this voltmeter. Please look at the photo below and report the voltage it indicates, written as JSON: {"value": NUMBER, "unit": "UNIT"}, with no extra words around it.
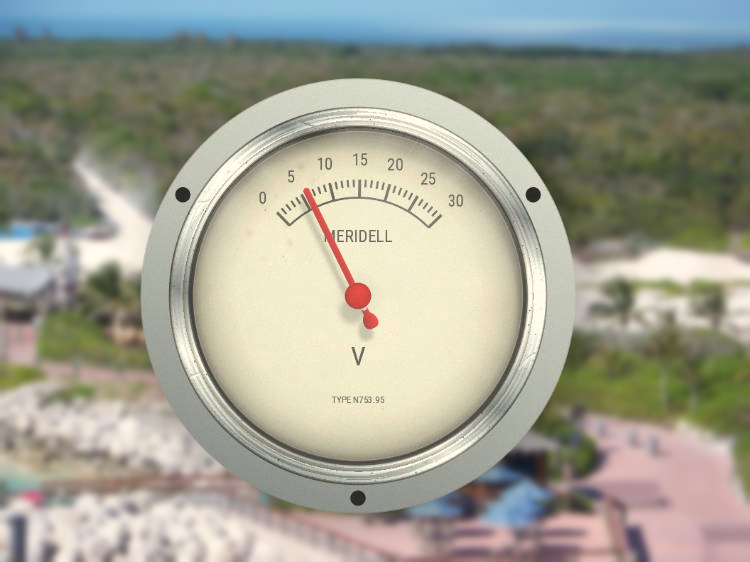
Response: {"value": 6, "unit": "V"}
